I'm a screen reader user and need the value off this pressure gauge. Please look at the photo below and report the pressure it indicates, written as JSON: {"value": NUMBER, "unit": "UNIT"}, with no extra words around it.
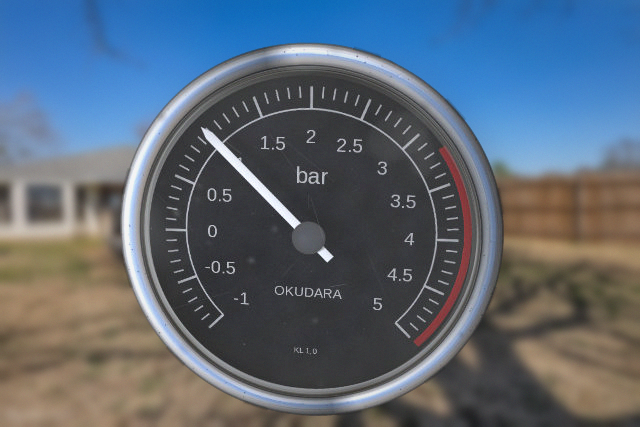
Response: {"value": 1, "unit": "bar"}
